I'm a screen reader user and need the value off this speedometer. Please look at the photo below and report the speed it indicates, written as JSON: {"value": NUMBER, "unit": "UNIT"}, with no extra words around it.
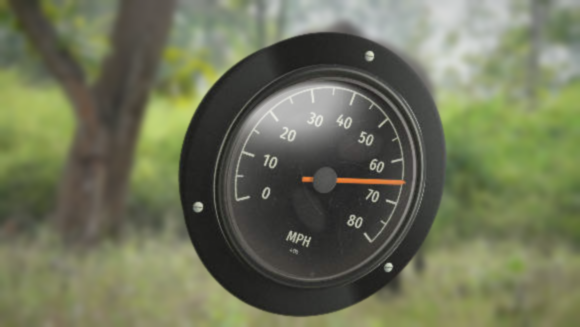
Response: {"value": 65, "unit": "mph"}
